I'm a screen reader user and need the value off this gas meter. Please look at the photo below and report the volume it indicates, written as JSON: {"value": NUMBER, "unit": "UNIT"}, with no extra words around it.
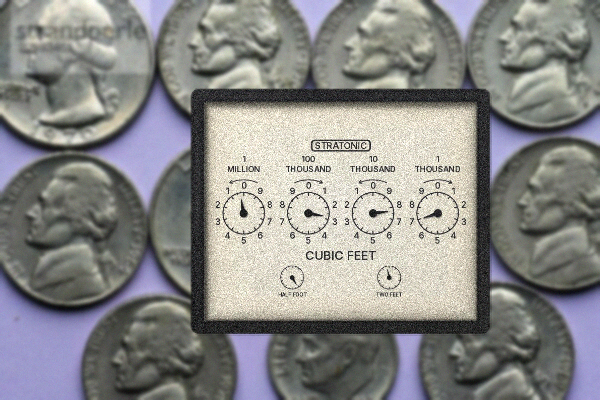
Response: {"value": 27700, "unit": "ft³"}
